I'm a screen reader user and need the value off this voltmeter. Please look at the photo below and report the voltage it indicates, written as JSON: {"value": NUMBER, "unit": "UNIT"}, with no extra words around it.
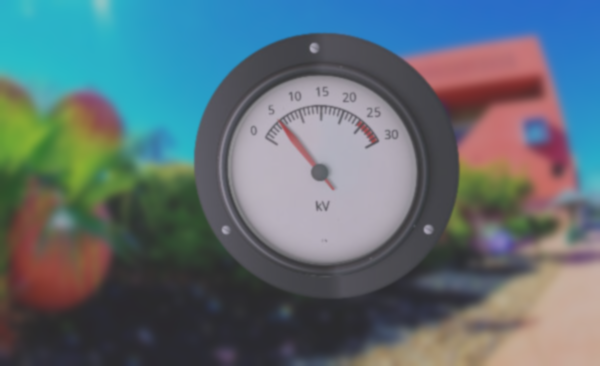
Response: {"value": 5, "unit": "kV"}
